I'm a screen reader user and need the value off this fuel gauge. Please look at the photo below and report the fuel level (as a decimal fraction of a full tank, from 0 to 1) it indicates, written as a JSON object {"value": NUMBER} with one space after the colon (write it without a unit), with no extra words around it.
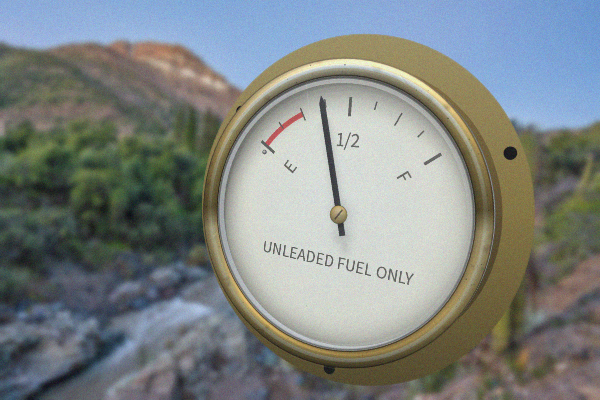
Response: {"value": 0.375}
